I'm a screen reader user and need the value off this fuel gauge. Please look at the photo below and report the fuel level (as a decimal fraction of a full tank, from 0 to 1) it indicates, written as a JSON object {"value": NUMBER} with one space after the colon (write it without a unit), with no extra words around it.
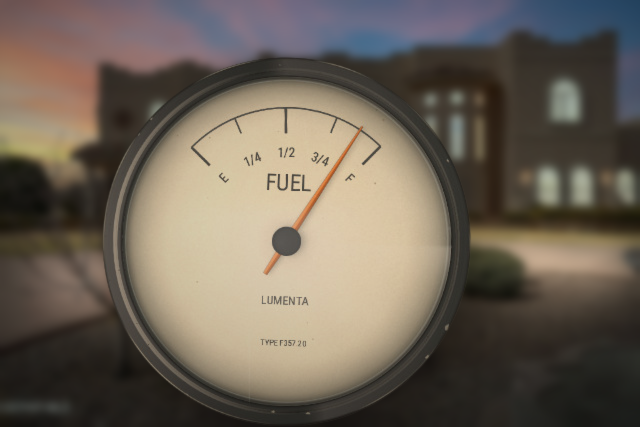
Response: {"value": 0.875}
